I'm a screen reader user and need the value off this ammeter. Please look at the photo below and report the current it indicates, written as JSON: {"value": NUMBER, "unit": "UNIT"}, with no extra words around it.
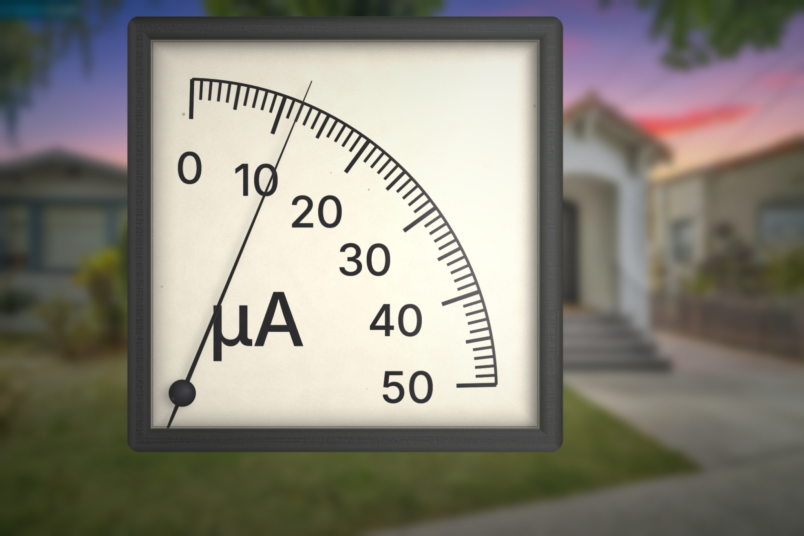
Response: {"value": 12, "unit": "µA"}
